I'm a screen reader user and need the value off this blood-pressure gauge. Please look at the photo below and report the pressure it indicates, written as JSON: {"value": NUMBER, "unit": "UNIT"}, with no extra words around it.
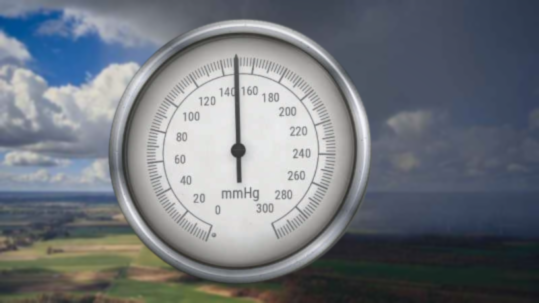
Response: {"value": 150, "unit": "mmHg"}
